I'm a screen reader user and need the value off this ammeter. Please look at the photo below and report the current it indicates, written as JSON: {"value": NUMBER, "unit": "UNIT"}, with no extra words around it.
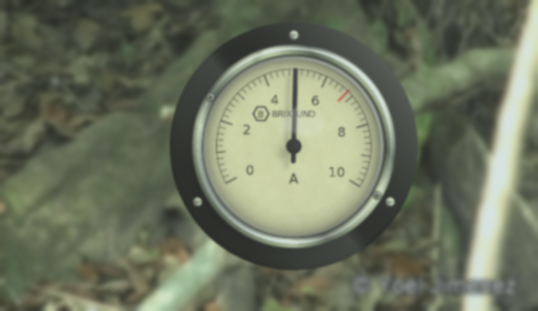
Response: {"value": 5, "unit": "A"}
